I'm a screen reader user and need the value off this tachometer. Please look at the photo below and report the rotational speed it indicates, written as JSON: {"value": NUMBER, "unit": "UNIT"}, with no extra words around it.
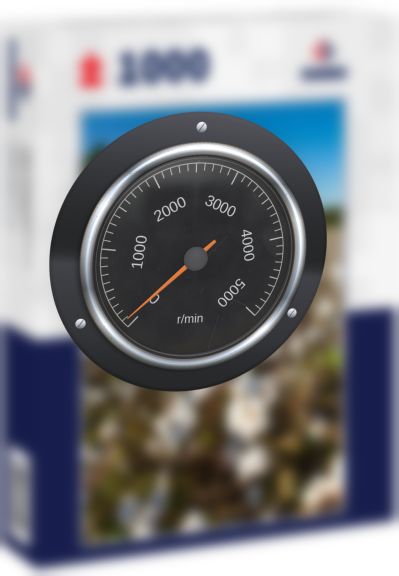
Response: {"value": 100, "unit": "rpm"}
